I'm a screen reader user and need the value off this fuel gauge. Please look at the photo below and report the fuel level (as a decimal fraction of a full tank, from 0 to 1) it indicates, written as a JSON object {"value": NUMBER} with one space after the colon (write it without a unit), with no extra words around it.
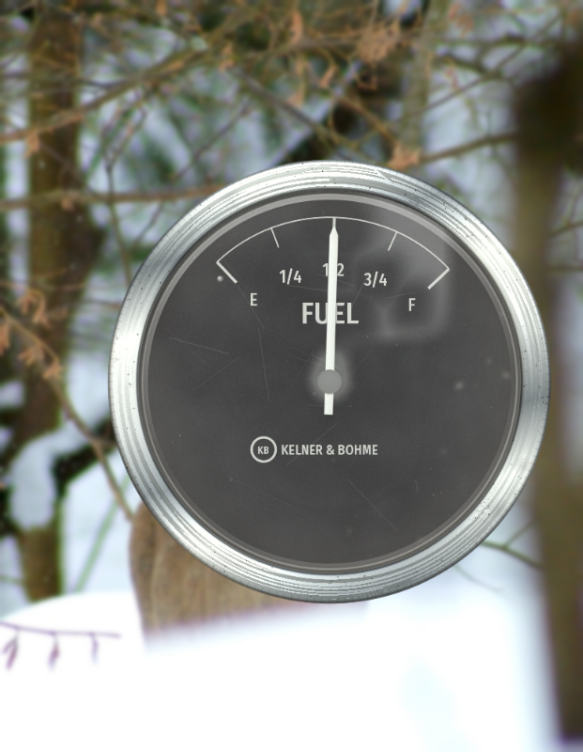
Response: {"value": 0.5}
